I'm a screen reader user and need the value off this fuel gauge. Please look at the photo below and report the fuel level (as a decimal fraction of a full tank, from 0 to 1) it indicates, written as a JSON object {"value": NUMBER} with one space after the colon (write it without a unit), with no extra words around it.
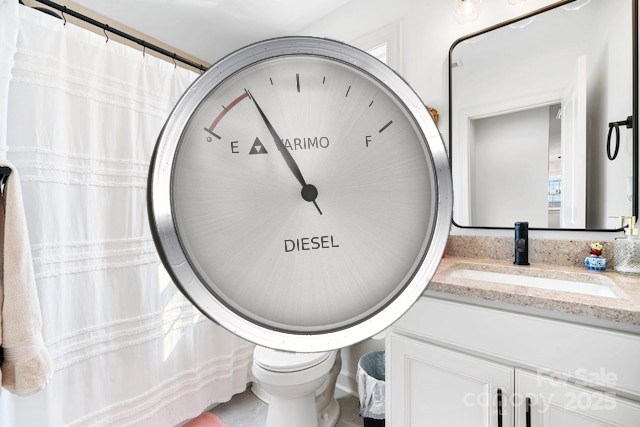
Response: {"value": 0.25}
